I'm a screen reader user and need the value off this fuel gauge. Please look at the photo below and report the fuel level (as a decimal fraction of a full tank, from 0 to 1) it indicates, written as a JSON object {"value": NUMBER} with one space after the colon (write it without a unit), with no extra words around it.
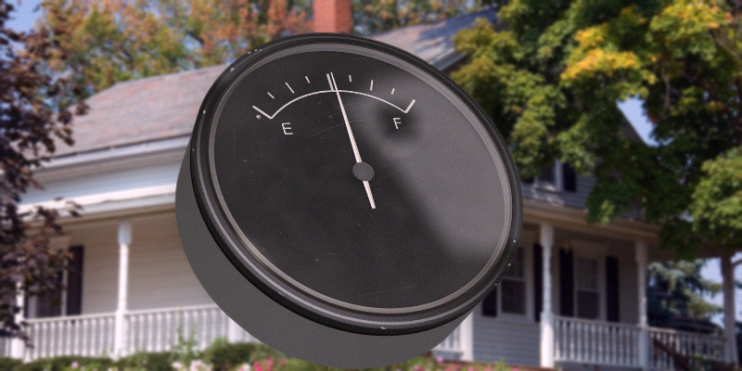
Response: {"value": 0.5}
